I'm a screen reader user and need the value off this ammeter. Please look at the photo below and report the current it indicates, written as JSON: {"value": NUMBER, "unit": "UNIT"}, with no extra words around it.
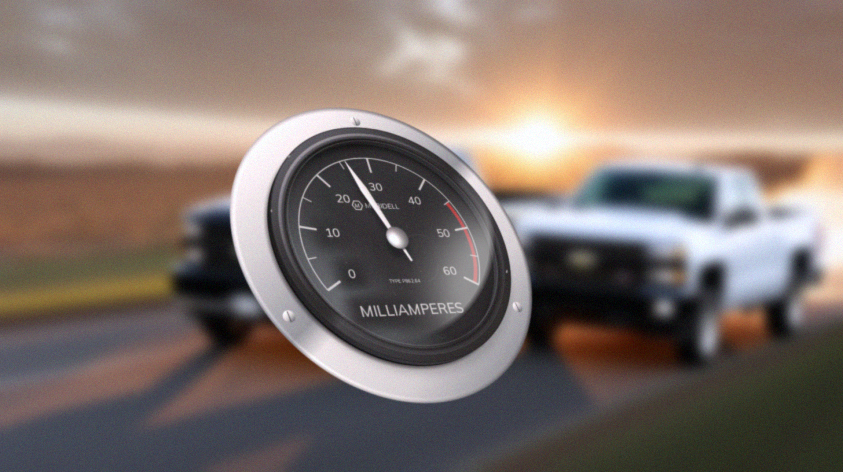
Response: {"value": 25, "unit": "mA"}
